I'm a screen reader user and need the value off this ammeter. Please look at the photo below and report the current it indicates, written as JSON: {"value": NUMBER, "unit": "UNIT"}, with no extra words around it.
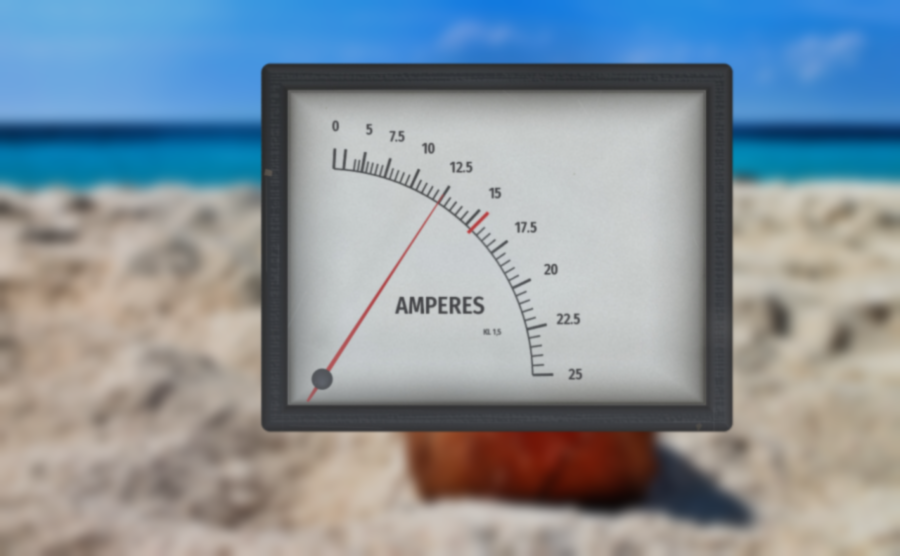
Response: {"value": 12.5, "unit": "A"}
